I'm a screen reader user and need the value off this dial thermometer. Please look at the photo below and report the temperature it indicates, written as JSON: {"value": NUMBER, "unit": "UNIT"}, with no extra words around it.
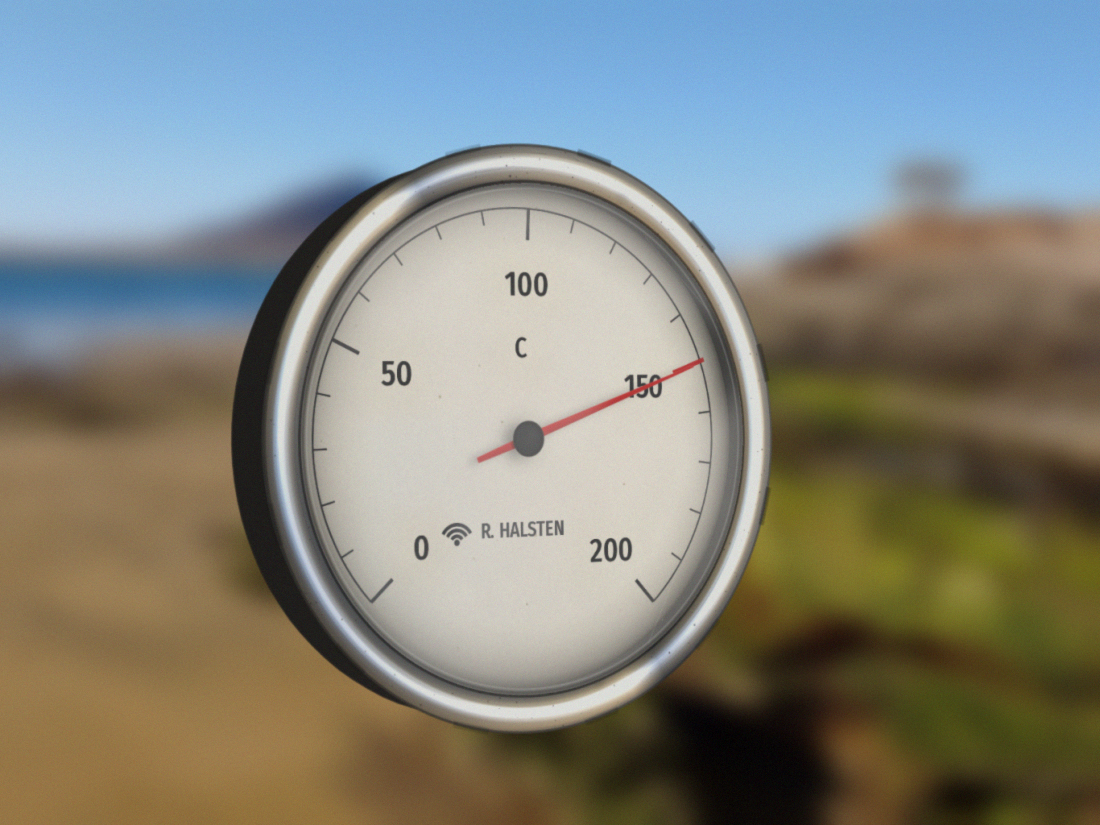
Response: {"value": 150, "unit": "°C"}
